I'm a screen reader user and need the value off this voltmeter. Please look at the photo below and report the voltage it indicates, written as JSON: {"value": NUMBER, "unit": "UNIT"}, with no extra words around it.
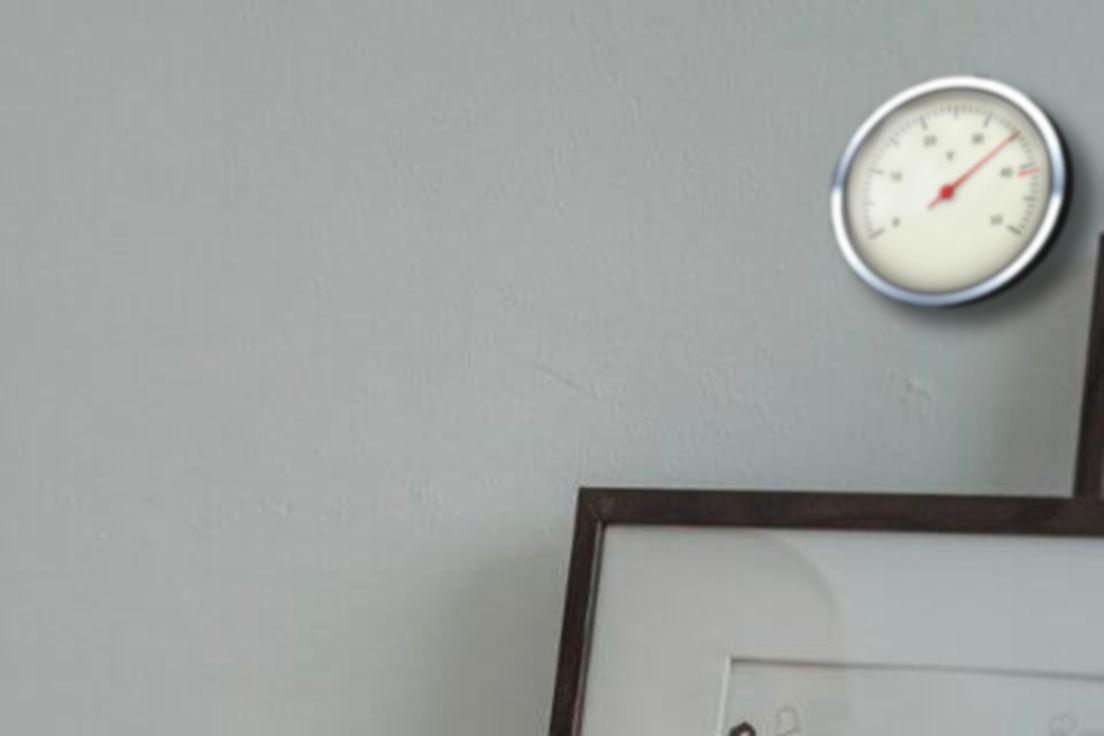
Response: {"value": 35, "unit": "V"}
